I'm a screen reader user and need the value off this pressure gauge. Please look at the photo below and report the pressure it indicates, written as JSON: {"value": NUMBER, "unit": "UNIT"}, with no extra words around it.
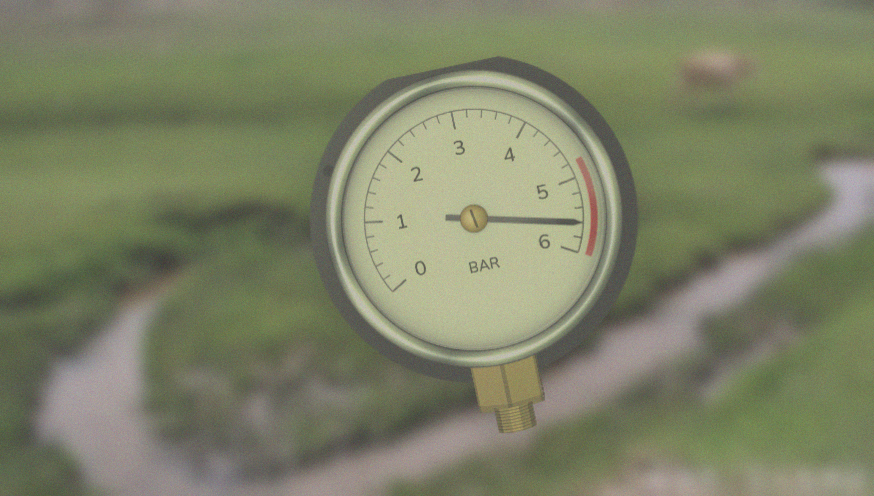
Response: {"value": 5.6, "unit": "bar"}
